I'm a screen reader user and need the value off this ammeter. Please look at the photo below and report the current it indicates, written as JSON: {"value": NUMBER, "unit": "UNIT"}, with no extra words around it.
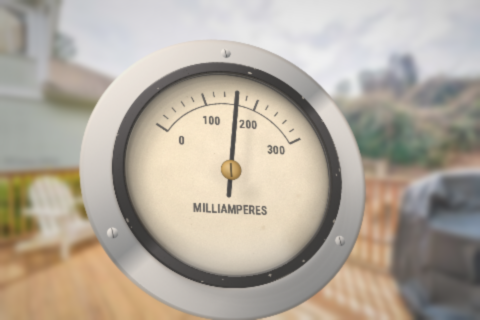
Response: {"value": 160, "unit": "mA"}
